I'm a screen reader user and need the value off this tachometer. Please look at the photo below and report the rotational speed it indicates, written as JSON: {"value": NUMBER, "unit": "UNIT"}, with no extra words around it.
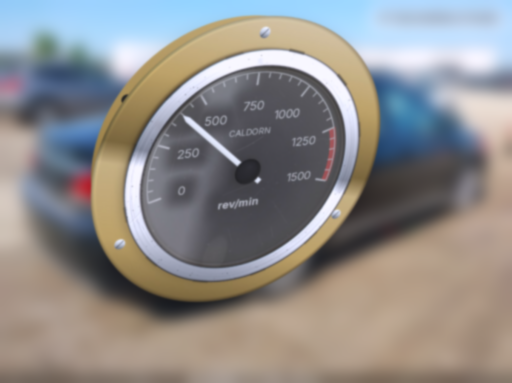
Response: {"value": 400, "unit": "rpm"}
